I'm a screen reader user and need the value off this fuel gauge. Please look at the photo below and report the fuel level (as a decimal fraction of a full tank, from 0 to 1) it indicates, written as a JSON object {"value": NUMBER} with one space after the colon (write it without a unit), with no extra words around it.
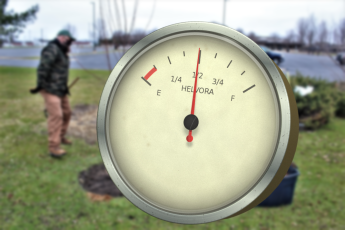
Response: {"value": 0.5}
